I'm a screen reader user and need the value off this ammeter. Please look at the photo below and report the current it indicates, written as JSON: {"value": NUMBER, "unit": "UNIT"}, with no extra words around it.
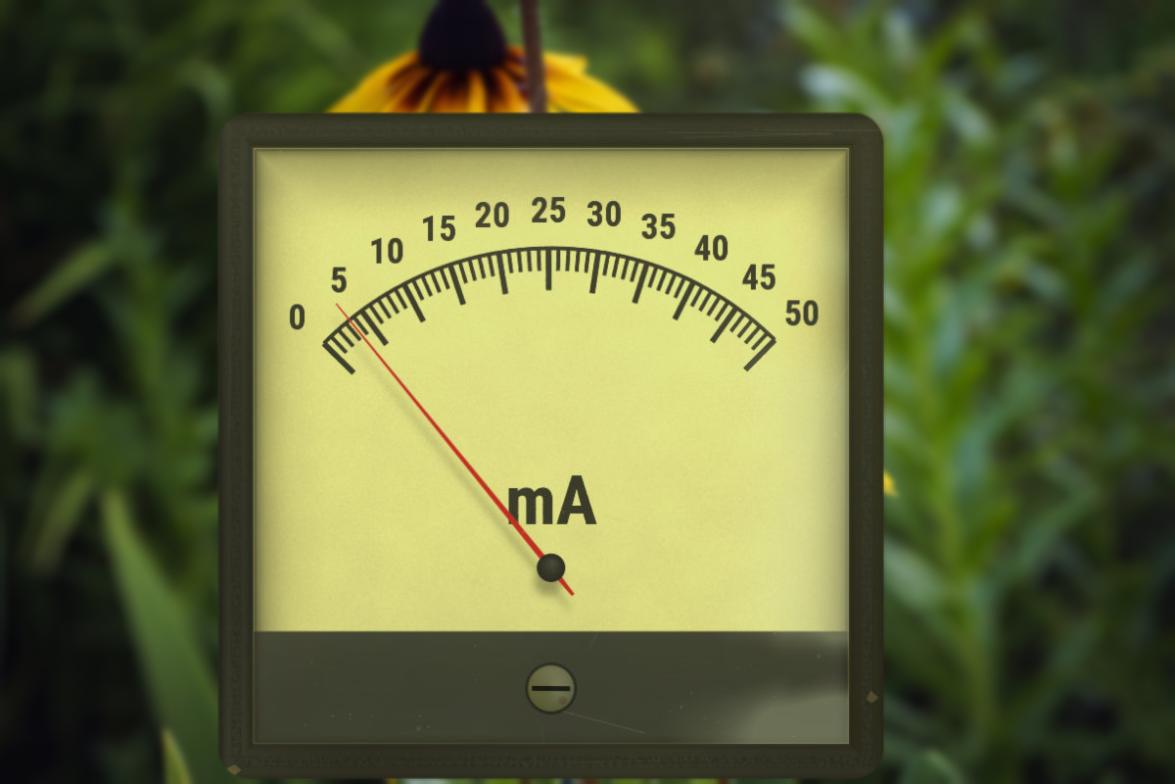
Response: {"value": 3.5, "unit": "mA"}
